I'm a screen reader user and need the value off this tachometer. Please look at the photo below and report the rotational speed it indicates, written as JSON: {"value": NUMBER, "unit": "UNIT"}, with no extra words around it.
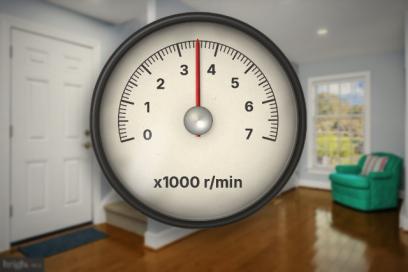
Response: {"value": 3500, "unit": "rpm"}
